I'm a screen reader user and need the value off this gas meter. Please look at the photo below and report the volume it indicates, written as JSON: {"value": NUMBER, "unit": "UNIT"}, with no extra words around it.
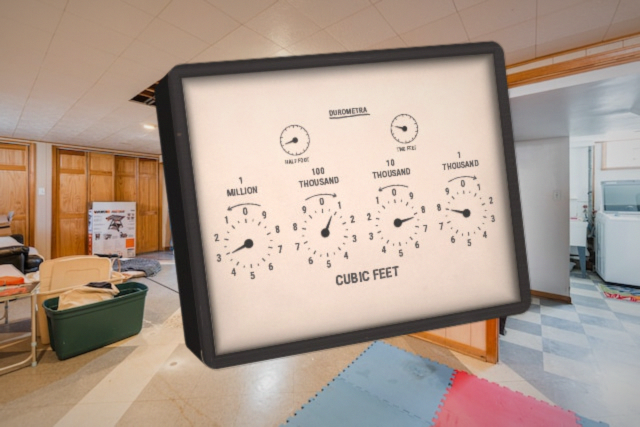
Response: {"value": 307800, "unit": "ft³"}
